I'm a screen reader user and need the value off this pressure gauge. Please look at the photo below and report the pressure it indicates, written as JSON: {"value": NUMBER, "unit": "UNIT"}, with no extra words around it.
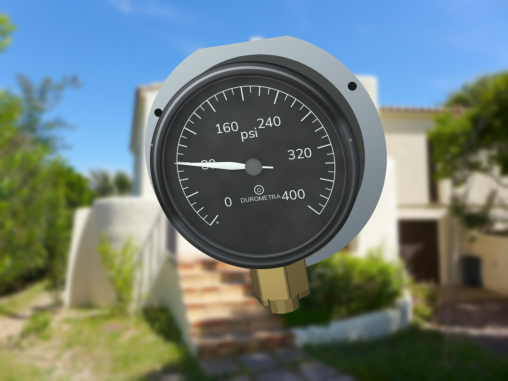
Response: {"value": 80, "unit": "psi"}
